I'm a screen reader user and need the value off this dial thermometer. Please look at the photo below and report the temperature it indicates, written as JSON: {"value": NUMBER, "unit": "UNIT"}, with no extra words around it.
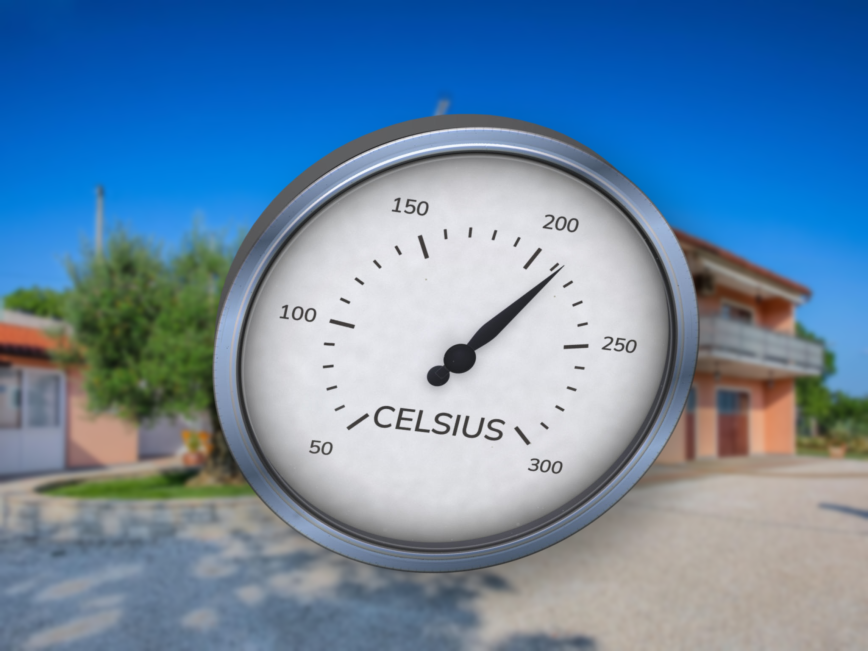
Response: {"value": 210, "unit": "°C"}
